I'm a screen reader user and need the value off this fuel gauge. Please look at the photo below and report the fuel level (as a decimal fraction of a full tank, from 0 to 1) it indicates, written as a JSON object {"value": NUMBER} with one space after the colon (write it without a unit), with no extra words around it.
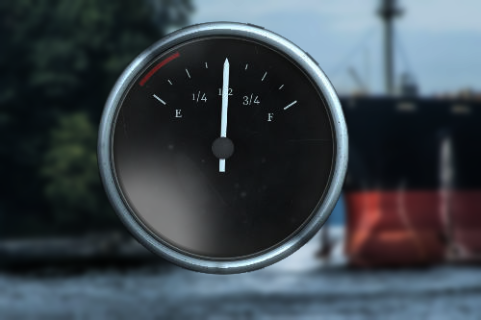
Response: {"value": 0.5}
